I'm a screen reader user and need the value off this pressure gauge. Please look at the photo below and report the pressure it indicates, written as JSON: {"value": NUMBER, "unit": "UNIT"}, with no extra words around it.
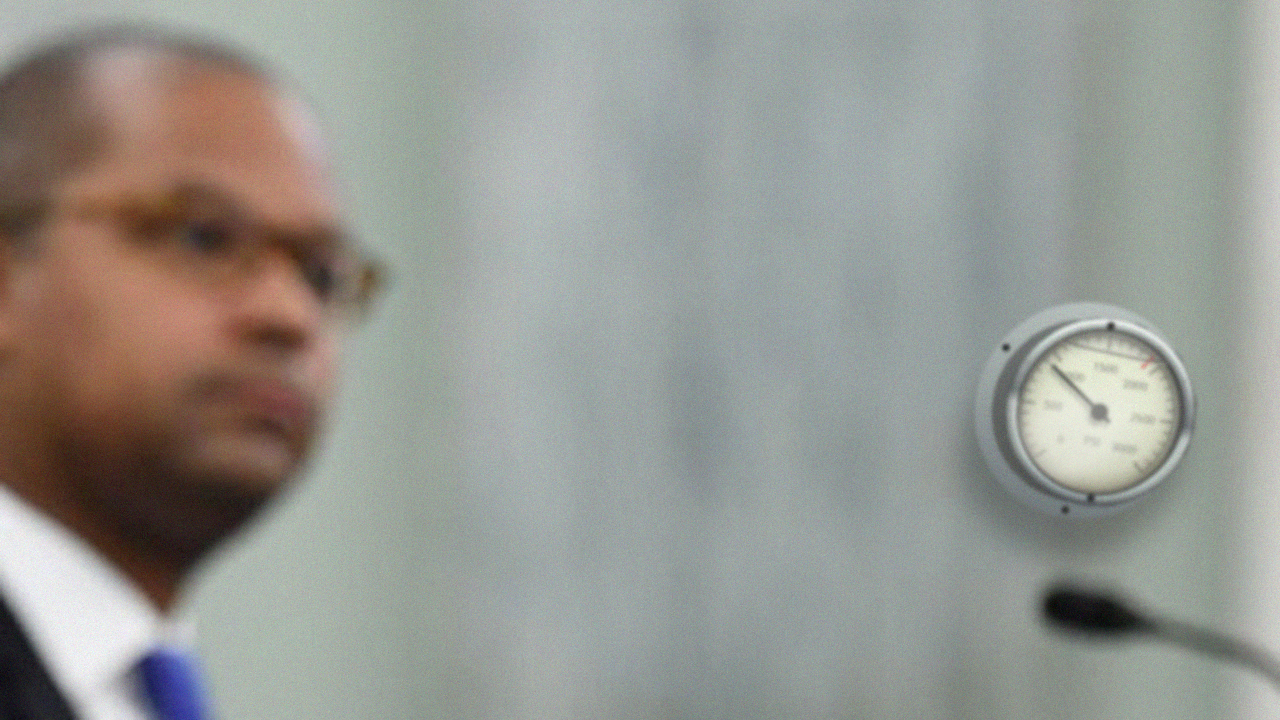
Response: {"value": 900, "unit": "psi"}
